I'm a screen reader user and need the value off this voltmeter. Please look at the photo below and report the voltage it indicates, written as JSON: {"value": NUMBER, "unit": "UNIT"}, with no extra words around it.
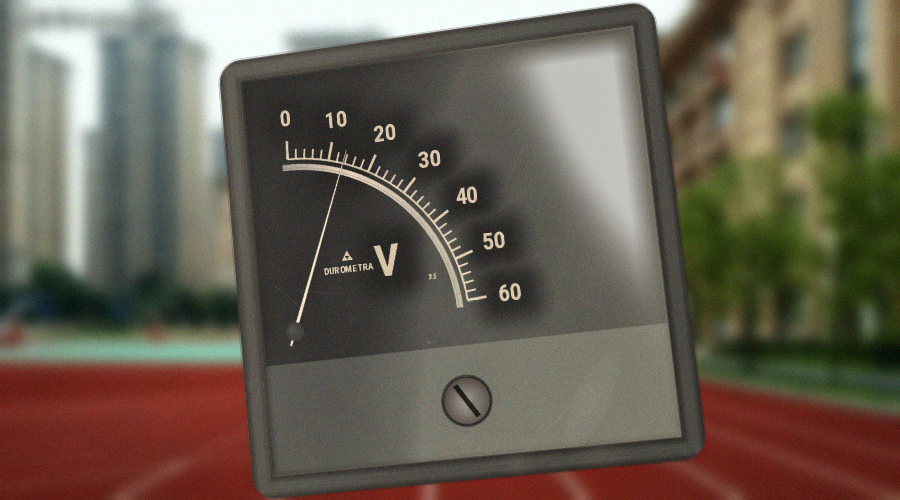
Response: {"value": 14, "unit": "V"}
